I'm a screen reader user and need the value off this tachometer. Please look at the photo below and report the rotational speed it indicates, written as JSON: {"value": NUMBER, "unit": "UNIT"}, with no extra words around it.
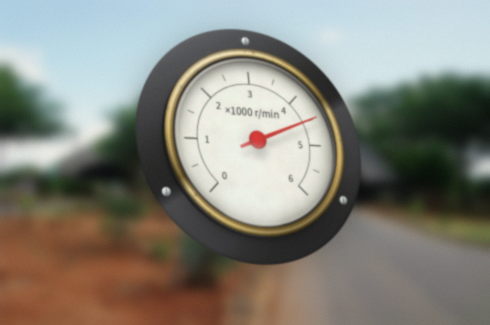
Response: {"value": 4500, "unit": "rpm"}
